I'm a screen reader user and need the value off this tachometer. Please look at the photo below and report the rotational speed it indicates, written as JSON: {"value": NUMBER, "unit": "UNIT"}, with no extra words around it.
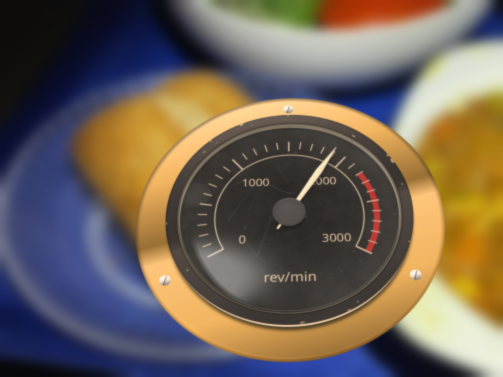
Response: {"value": 1900, "unit": "rpm"}
